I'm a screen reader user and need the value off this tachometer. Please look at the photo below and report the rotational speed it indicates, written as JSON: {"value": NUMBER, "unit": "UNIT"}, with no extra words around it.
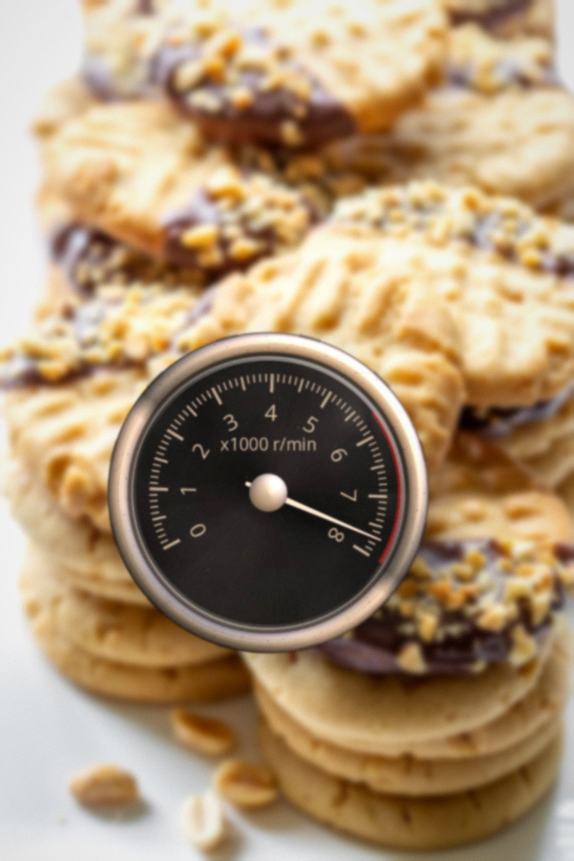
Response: {"value": 7700, "unit": "rpm"}
